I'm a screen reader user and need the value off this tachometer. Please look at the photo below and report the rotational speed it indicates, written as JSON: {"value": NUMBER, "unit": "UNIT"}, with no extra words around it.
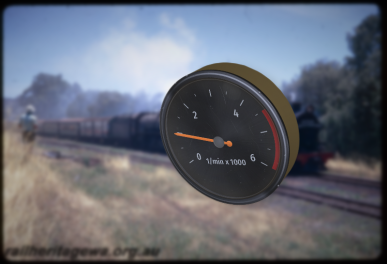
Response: {"value": 1000, "unit": "rpm"}
